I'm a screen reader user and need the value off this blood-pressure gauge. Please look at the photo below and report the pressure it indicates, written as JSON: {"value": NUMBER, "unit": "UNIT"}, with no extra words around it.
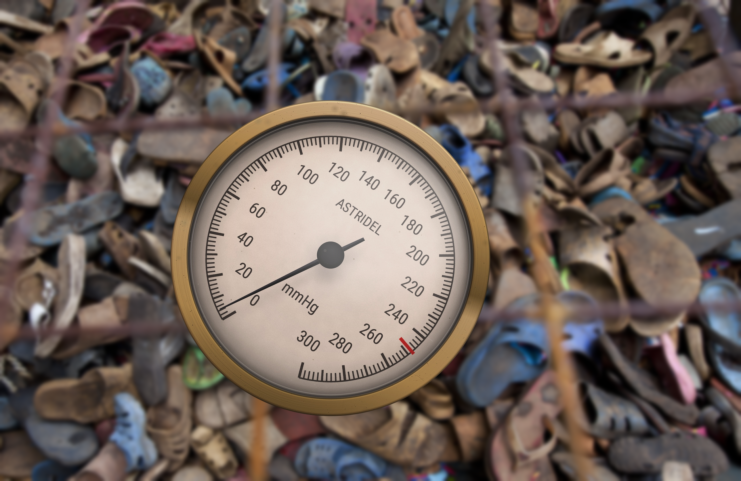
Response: {"value": 4, "unit": "mmHg"}
